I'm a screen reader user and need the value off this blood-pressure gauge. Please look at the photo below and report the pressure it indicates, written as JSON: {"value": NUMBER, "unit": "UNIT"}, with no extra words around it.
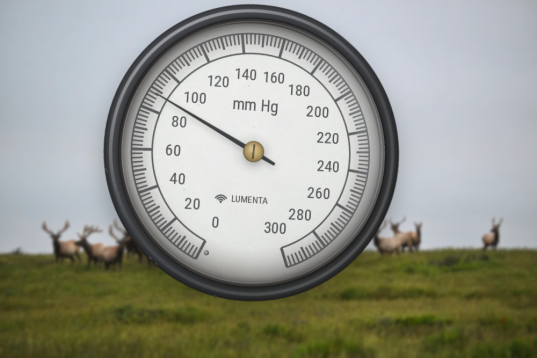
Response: {"value": 88, "unit": "mmHg"}
